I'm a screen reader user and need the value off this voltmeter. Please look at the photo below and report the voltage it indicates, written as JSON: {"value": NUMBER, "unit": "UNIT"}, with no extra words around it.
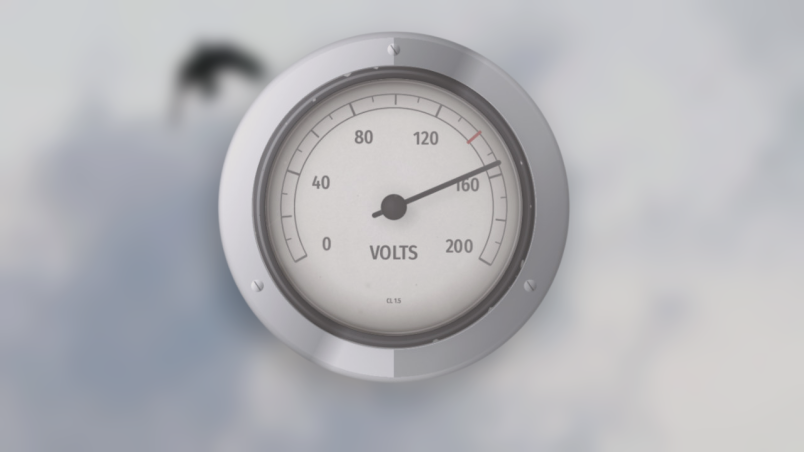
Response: {"value": 155, "unit": "V"}
